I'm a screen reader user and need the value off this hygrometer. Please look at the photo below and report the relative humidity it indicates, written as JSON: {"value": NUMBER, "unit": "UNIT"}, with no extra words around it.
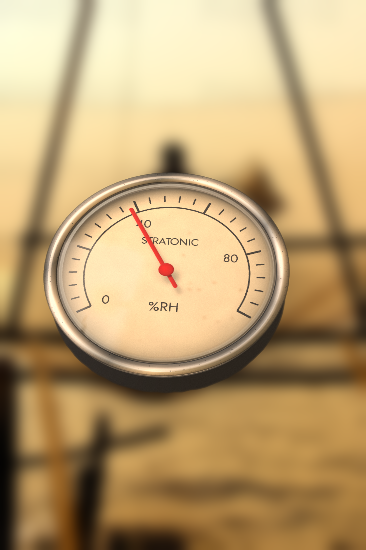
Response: {"value": 38, "unit": "%"}
